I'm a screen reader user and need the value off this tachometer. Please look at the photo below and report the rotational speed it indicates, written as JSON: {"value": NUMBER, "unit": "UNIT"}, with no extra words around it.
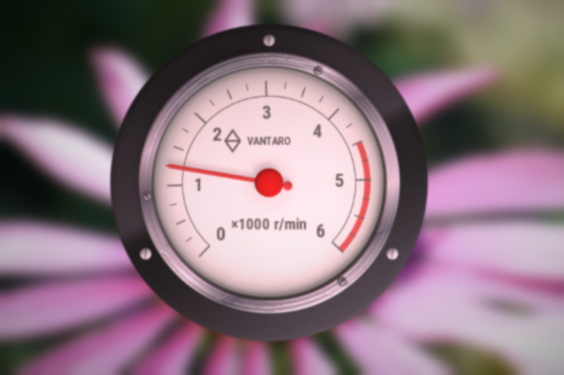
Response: {"value": 1250, "unit": "rpm"}
